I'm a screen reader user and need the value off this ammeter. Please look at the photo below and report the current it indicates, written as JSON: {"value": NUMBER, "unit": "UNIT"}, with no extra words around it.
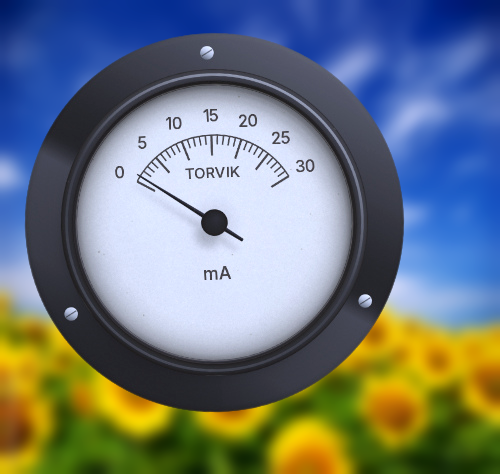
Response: {"value": 1, "unit": "mA"}
